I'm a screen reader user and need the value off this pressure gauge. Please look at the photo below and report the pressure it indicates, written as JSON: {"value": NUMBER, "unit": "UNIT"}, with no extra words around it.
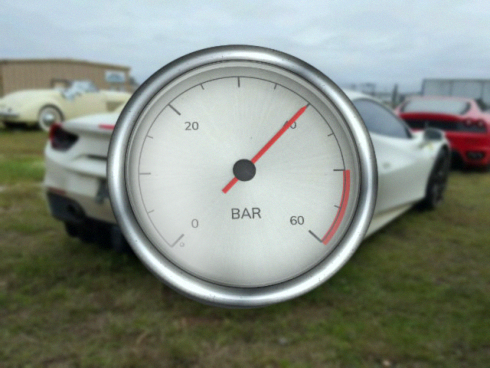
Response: {"value": 40, "unit": "bar"}
